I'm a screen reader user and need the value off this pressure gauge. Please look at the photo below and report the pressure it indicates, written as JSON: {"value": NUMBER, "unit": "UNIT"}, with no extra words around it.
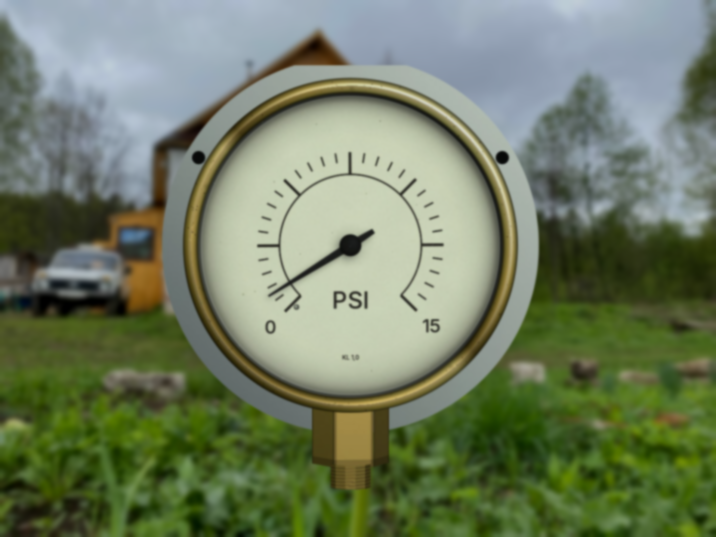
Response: {"value": 0.75, "unit": "psi"}
